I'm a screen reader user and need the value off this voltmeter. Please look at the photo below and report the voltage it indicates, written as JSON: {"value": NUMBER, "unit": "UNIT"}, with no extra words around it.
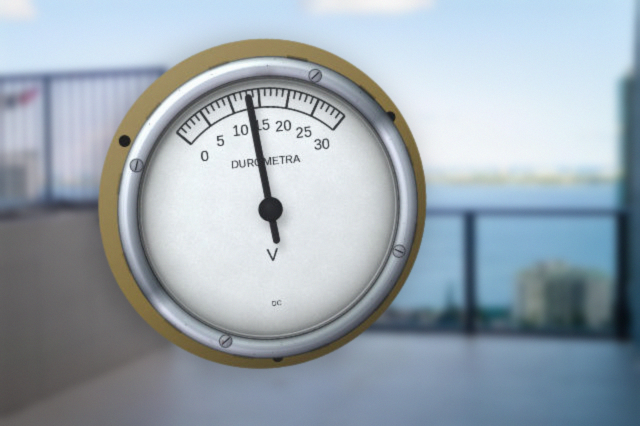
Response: {"value": 13, "unit": "V"}
